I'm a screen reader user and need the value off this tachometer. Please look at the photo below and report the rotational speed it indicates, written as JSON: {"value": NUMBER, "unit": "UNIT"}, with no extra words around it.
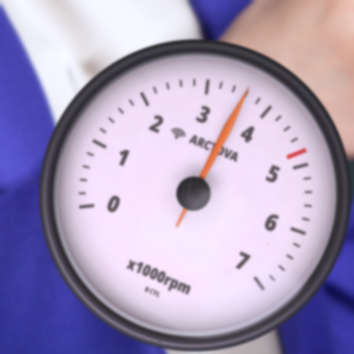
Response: {"value": 3600, "unit": "rpm"}
